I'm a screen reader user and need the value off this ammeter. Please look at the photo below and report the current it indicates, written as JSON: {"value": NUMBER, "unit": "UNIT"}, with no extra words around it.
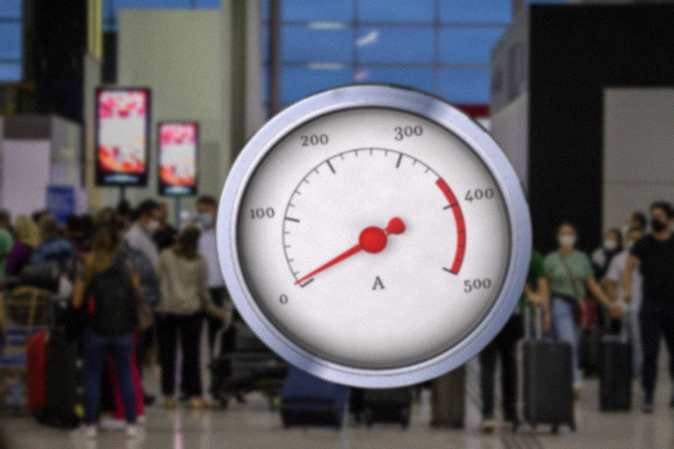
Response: {"value": 10, "unit": "A"}
